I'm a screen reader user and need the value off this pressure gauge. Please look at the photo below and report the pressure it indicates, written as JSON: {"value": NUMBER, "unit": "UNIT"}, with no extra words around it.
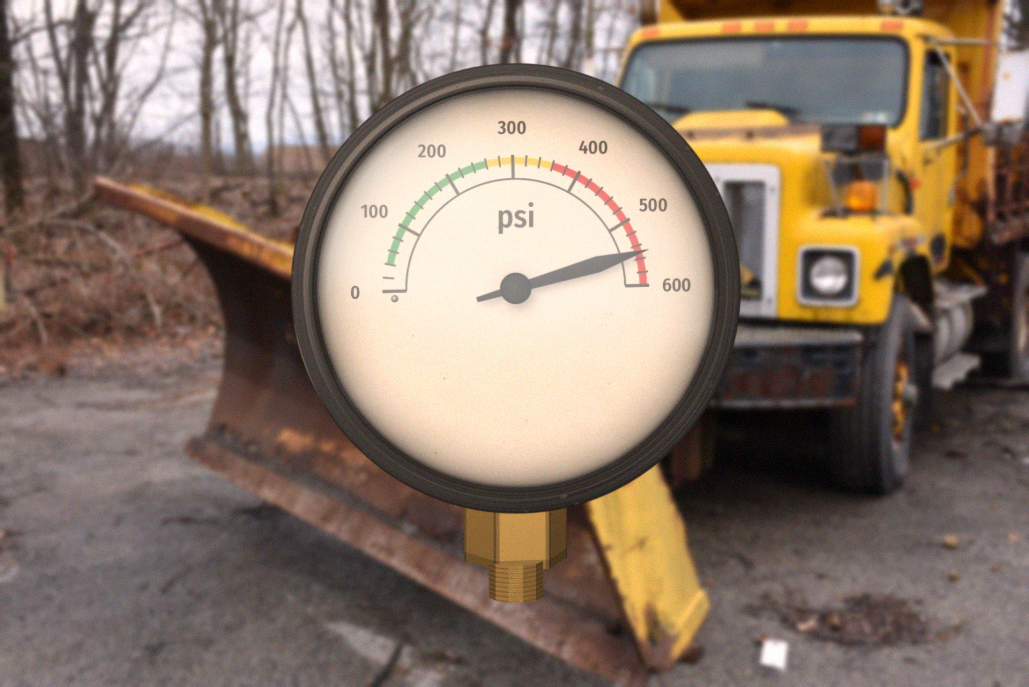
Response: {"value": 550, "unit": "psi"}
